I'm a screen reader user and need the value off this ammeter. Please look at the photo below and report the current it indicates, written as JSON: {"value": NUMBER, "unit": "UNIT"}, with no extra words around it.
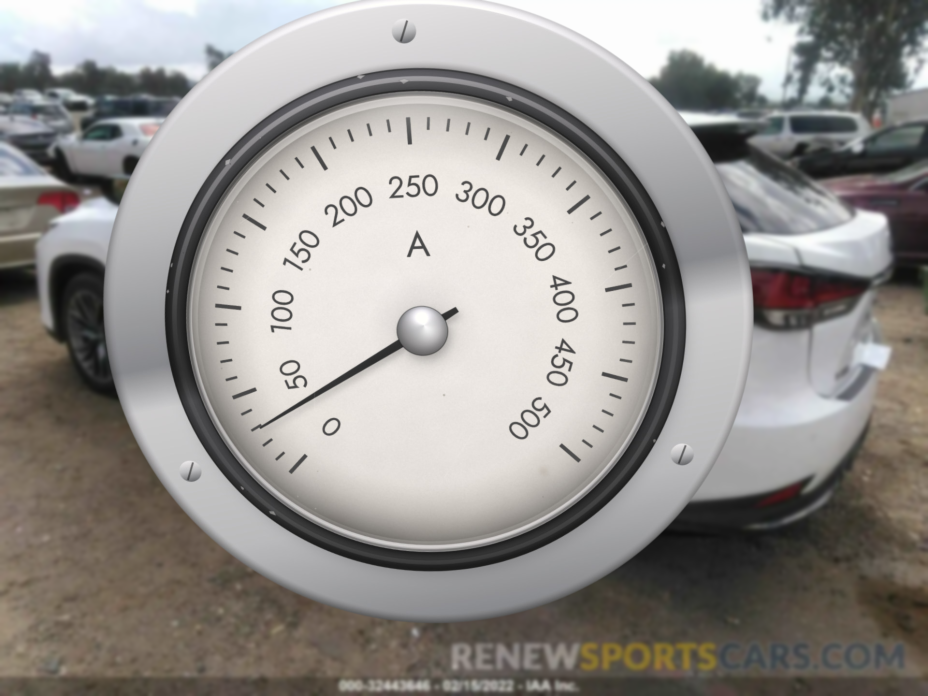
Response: {"value": 30, "unit": "A"}
